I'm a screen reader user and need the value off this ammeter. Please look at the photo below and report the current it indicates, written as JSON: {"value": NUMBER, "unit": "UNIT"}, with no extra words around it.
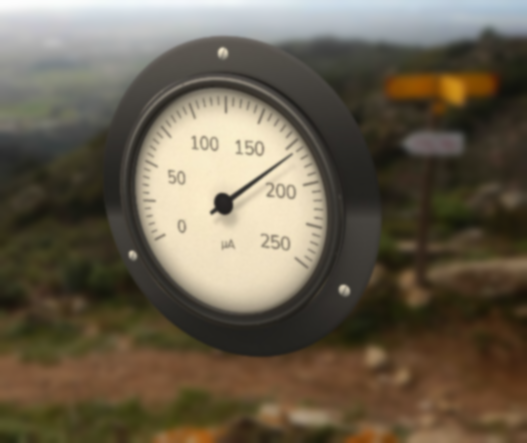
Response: {"value": 180, "unit": "µA"}
